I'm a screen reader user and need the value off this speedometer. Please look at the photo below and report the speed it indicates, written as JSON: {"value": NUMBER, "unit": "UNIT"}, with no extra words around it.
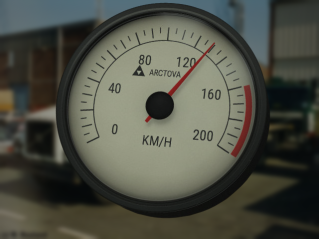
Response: {"value": 130, "unit": "km/h"}
